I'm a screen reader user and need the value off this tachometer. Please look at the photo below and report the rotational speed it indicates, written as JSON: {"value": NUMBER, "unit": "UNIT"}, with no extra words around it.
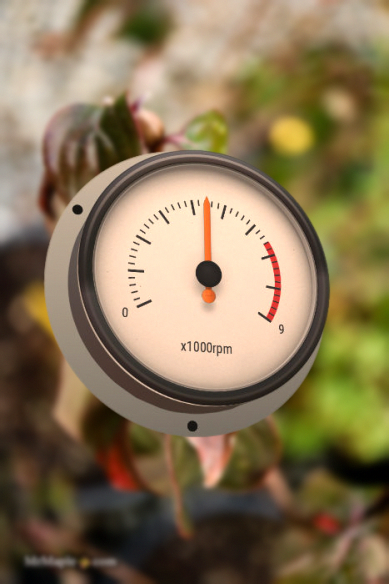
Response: {"value": 4400, "unit": "rpm"}
